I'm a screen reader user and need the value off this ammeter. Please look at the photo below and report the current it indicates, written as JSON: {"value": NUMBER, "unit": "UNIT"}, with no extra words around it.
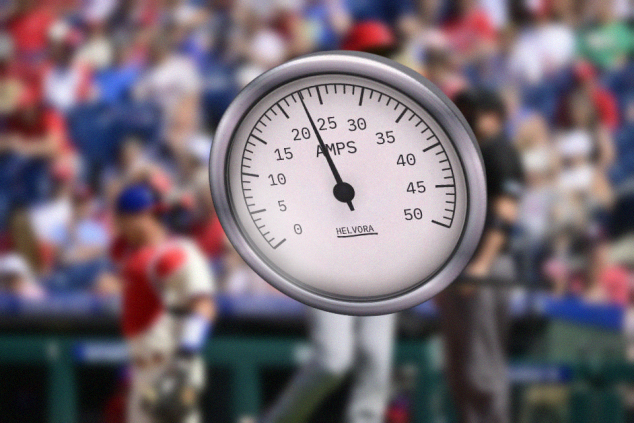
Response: {"value": 23, "unit": "A"}
